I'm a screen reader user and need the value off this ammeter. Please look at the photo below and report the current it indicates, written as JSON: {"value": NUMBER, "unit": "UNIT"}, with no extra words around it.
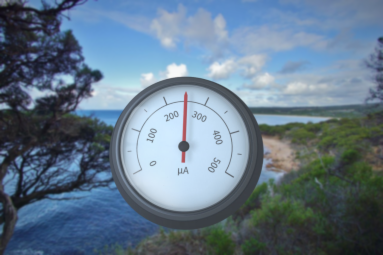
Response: {"value": 250, "unit": "µA"}
